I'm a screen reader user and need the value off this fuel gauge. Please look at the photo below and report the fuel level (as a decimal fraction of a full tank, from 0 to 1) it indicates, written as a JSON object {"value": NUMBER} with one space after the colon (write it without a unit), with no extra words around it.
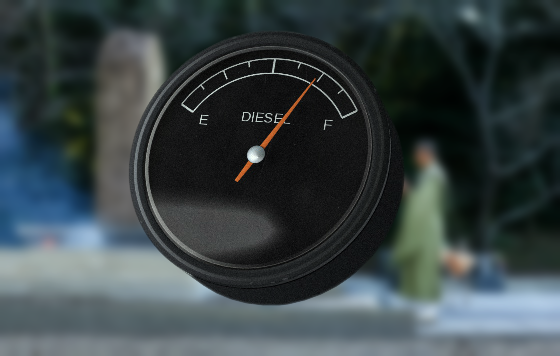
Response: {"value": 0.75}
